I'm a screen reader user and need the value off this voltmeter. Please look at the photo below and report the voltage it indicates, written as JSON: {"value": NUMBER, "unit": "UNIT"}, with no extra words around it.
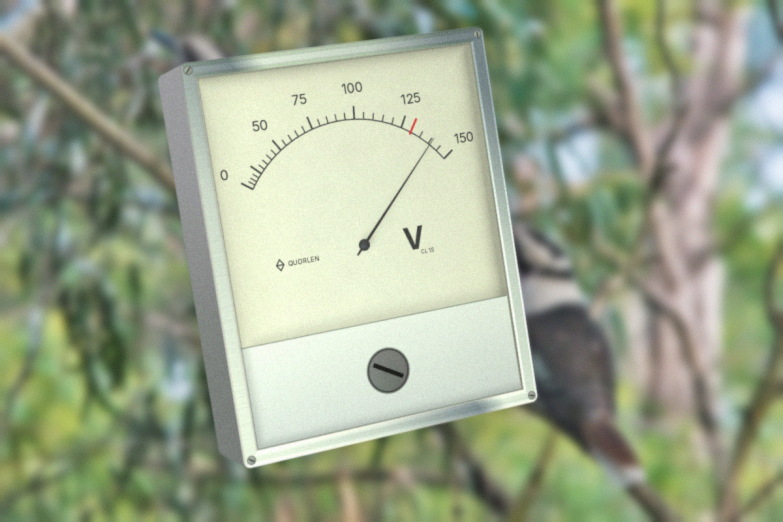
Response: {"value": 140, "unit": "V"}
